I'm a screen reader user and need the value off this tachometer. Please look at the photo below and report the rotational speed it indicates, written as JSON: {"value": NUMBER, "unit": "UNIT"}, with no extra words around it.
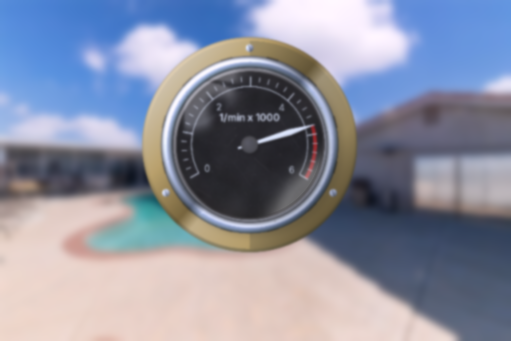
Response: {"value": 4800, "unit": "rpm"}
